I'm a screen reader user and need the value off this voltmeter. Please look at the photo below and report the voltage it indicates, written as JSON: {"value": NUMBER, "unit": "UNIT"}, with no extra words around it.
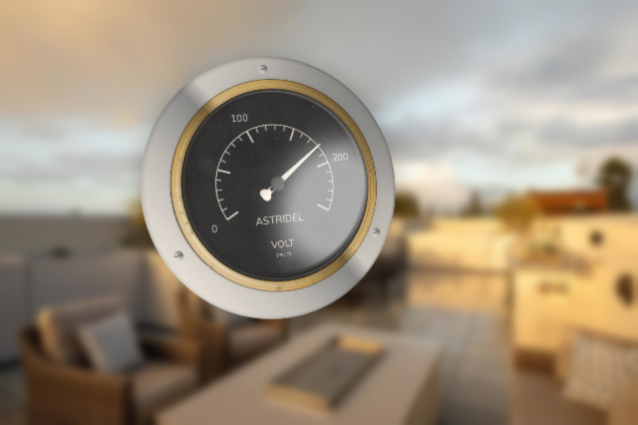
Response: {"value": 180, "unit": "V"}
